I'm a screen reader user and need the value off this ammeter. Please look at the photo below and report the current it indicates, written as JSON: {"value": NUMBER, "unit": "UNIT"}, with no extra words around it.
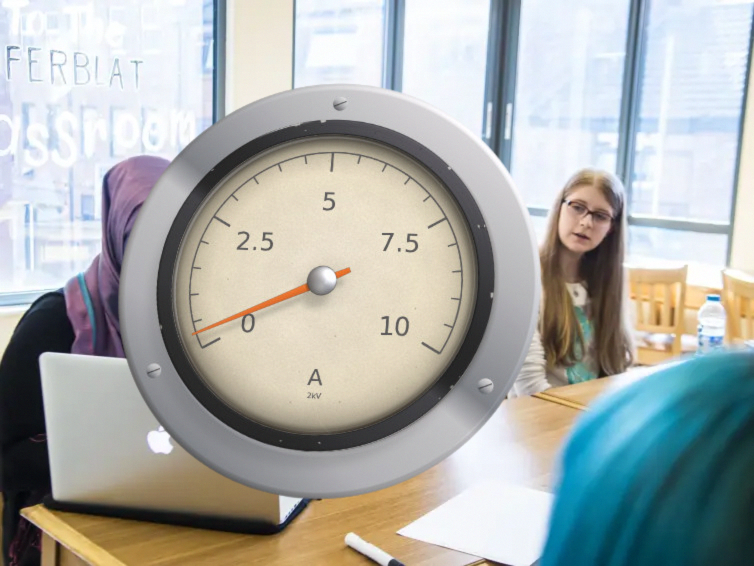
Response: {"value": 0.25, "unit": "A"}
